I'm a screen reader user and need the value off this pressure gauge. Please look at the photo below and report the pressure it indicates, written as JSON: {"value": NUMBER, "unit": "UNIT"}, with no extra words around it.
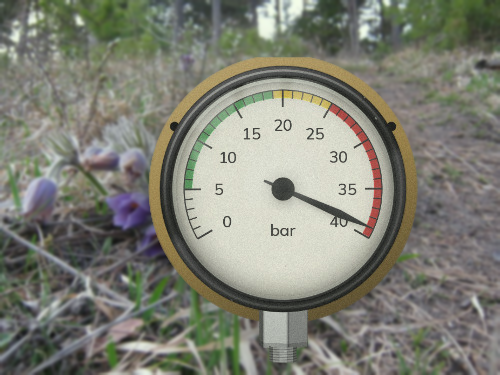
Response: {"value": 39, "unit": "bar"}
